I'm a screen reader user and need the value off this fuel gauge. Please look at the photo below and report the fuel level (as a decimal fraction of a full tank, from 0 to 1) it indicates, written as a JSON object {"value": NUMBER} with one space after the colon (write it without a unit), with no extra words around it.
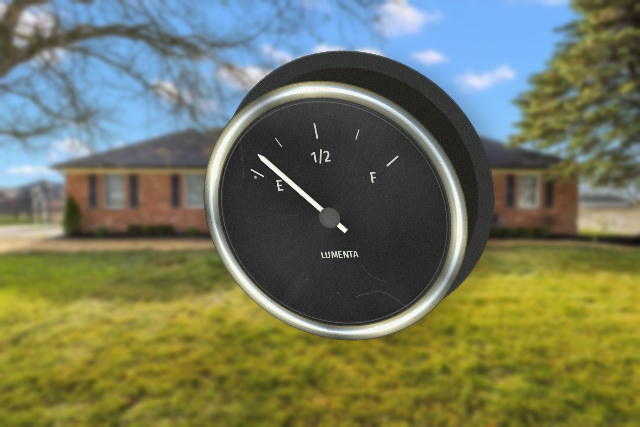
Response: {"value": 0.125}
